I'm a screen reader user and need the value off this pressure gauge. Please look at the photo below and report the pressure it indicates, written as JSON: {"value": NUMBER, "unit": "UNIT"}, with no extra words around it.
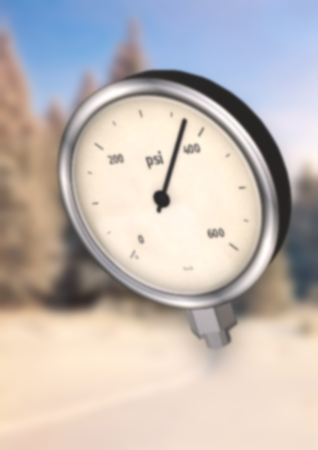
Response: {"value": 375, "unit": "psi"}
